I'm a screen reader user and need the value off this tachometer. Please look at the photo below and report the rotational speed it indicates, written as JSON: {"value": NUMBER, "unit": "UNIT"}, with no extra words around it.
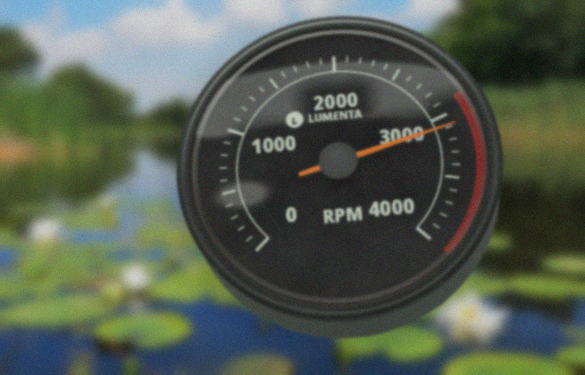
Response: {"value": 3100, "unit": "rpm"}
